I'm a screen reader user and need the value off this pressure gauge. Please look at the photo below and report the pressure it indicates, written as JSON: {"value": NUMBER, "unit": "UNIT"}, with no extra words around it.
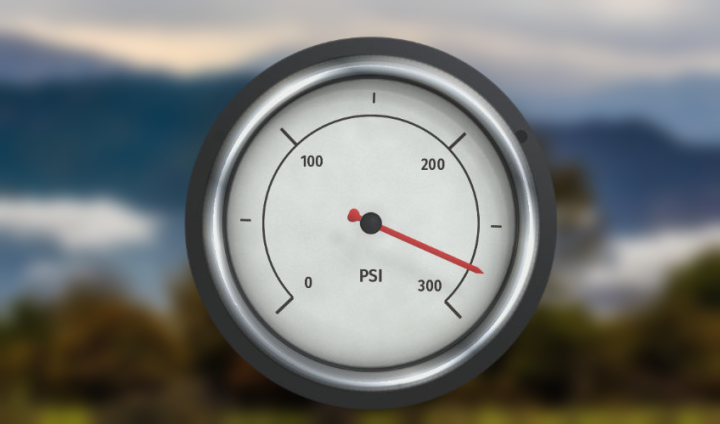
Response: {"value": 275, "unit": "psi"}
